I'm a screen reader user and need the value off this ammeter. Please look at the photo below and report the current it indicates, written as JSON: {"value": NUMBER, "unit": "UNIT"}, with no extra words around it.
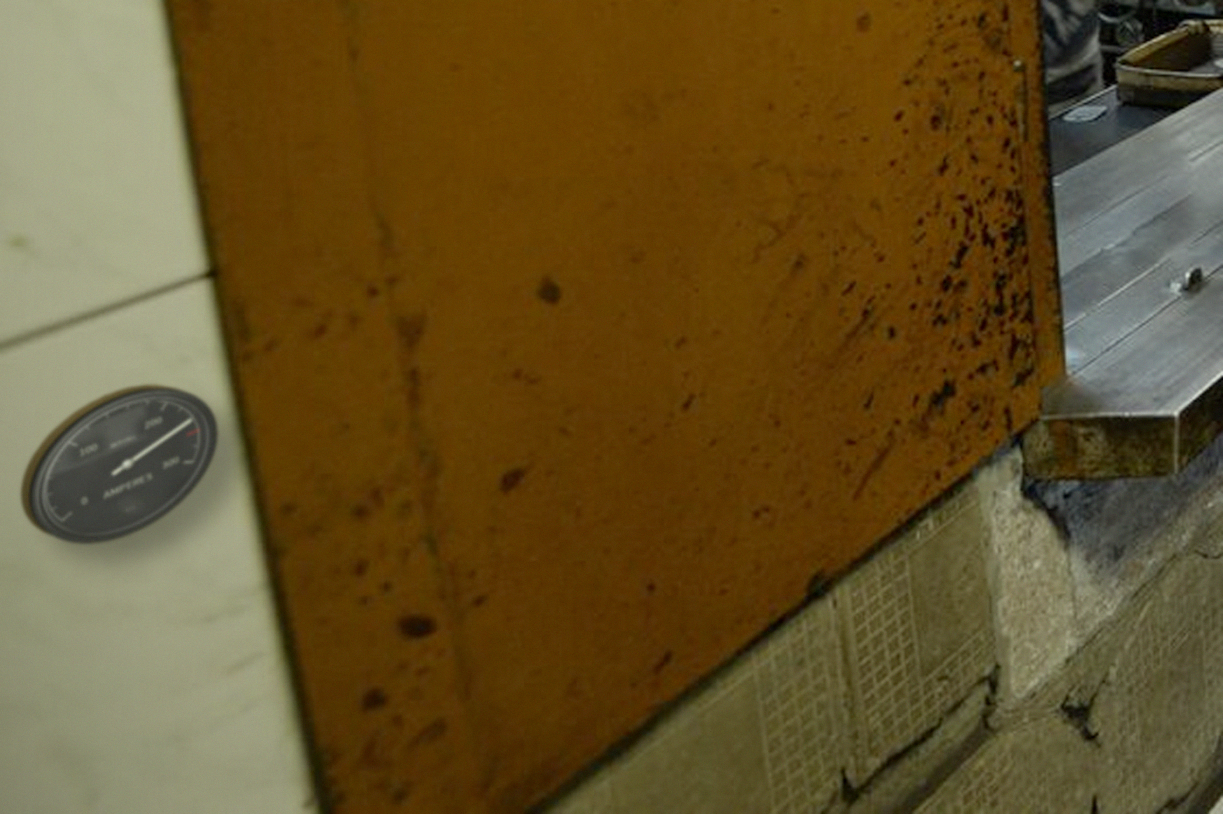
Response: {"value": 240, "unit": "A"}
